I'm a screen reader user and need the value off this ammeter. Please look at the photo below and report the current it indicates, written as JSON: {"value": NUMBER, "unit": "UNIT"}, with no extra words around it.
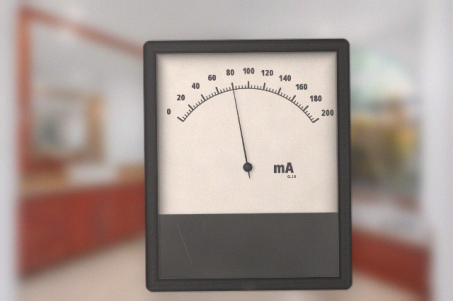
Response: {"value": 80, "unit": "mA"}
